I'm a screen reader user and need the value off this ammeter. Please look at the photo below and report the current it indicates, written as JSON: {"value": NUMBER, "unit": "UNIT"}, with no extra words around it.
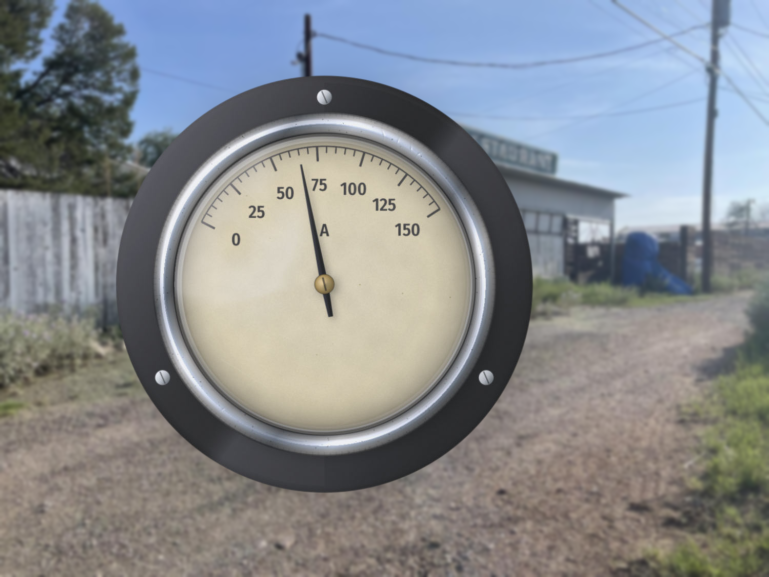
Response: {"value": 65, "unit": "A"}
